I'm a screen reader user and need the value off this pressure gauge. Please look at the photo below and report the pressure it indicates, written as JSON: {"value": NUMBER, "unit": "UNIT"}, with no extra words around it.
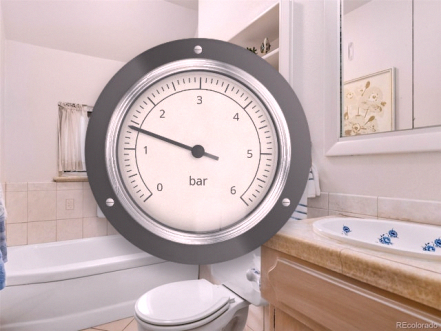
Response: {"value": 1.4, "unit": "bar"}
